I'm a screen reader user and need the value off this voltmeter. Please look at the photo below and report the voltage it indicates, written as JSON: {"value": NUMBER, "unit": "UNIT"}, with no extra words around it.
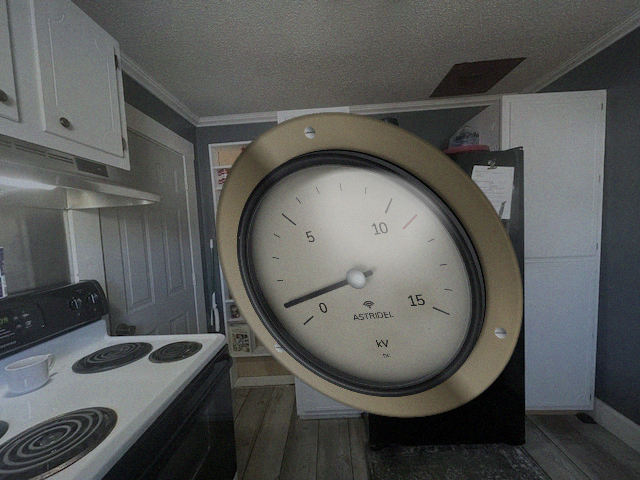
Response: {"value": 1, "unit": "kV"}
